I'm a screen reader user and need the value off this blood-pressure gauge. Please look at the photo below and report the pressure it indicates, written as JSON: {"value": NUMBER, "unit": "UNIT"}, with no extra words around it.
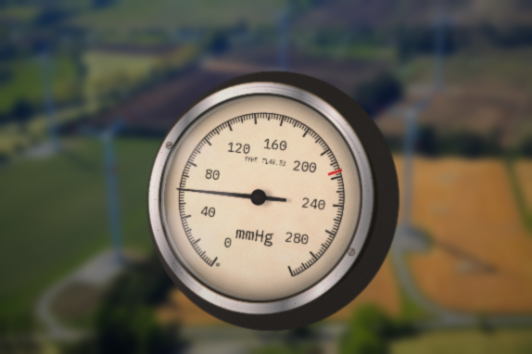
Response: {"value": 60, "unit": "mmHg"}
